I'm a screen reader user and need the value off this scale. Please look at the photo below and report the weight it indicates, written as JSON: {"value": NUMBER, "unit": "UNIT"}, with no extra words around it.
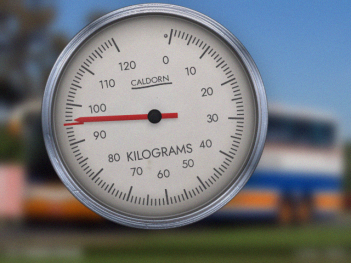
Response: {"value": 96, "unit": "kg"}
